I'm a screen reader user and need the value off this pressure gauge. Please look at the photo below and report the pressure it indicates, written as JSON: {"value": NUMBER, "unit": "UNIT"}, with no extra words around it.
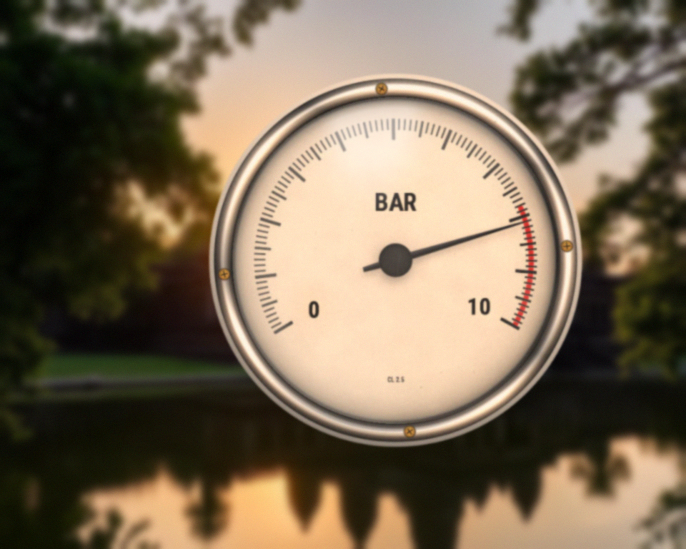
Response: {"value": 8.1, "unit": "bar"}
